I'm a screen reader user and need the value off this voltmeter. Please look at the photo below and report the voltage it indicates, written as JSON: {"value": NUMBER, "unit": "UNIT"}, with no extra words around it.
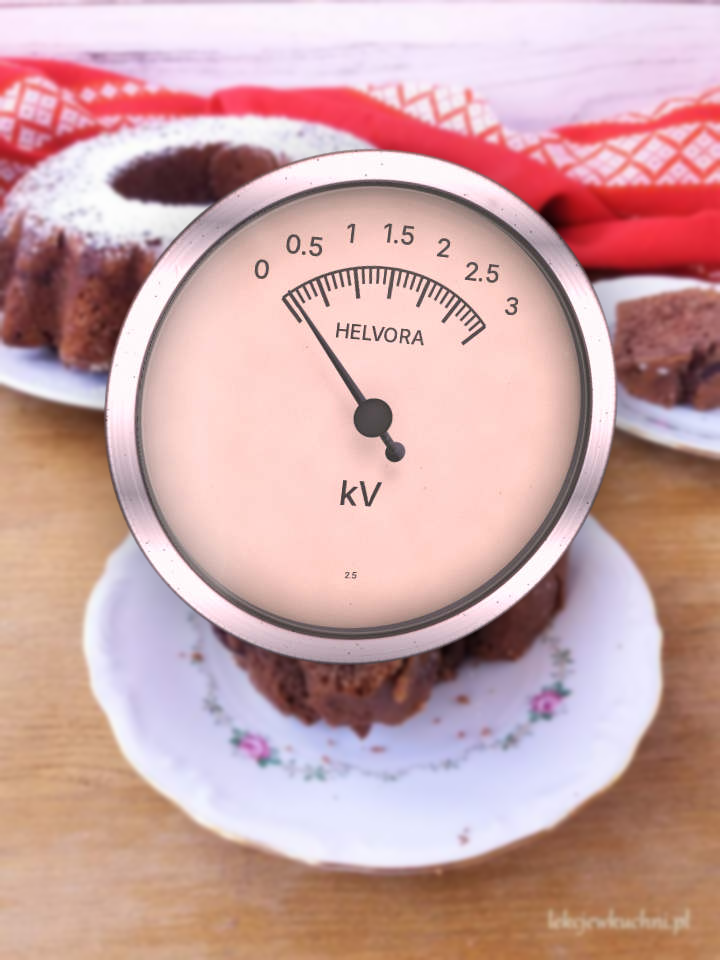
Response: {"value": 0.1, "unit": "kV"}
